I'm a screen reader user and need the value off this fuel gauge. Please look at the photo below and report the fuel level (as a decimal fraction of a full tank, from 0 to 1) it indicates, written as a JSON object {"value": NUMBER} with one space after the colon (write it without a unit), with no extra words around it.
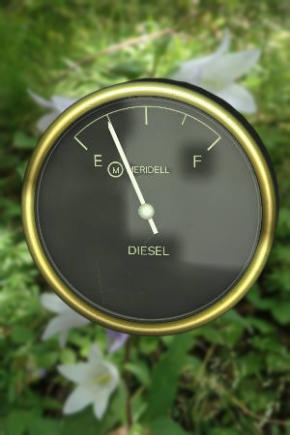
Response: {"value": 0.25}
